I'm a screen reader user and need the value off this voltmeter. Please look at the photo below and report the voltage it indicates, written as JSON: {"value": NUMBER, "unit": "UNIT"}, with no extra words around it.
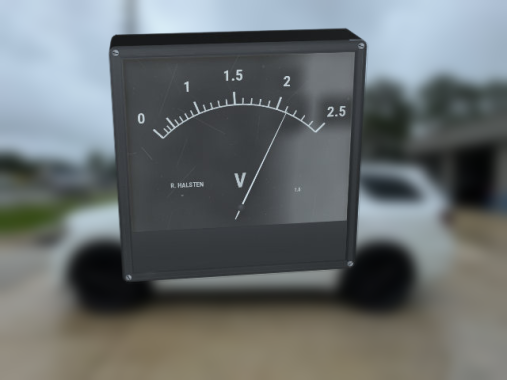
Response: {"value": 2.1, "unit": "V"}
